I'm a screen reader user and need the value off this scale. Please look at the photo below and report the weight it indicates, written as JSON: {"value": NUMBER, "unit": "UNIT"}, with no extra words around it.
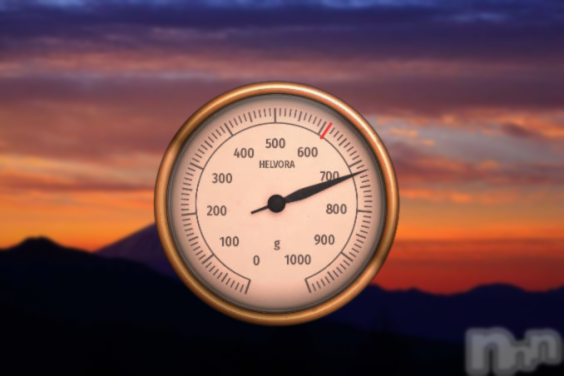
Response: {"value": 720, "unit": "g"}
